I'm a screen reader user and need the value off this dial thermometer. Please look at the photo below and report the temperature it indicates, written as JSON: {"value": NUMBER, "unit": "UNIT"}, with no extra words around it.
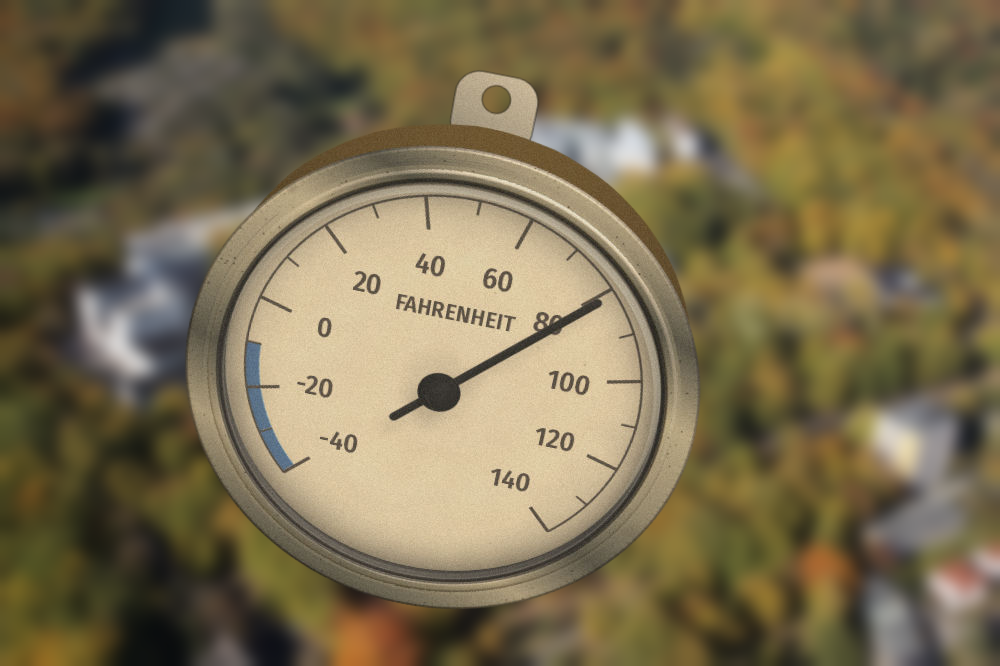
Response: {"value": 80, "unit": "°F"}
